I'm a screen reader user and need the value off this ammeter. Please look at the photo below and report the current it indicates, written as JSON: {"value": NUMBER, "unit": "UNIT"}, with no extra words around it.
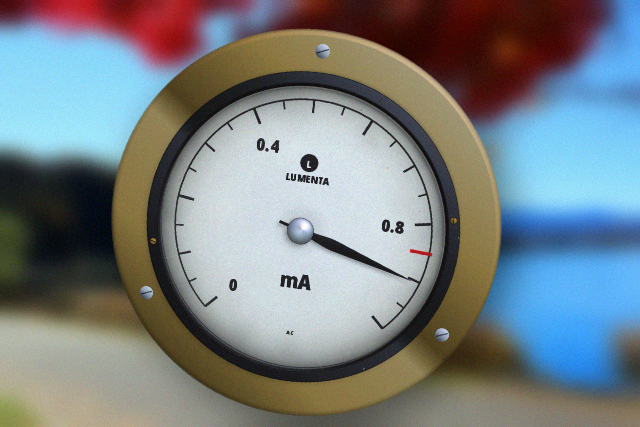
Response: {"value": 0.9, "unit": "mA"}
